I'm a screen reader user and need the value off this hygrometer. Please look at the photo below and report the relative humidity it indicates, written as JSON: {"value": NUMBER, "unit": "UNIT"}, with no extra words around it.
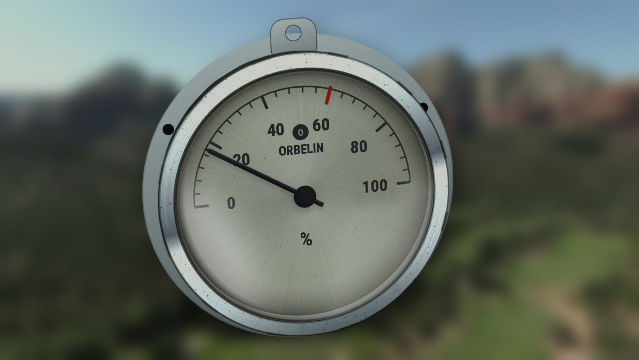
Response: {"value": 18, "unit": "%"}
